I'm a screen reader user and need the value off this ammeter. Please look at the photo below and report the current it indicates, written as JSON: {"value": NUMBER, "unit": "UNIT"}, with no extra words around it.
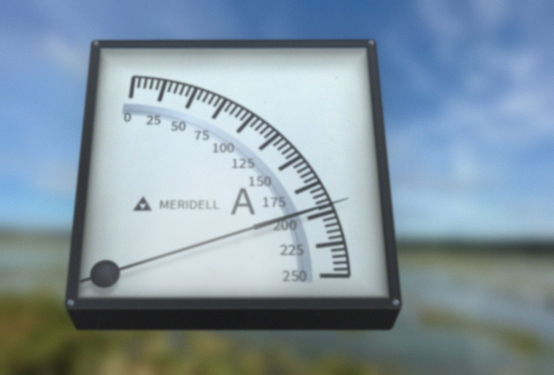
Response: {"value": 195, "unit": "A"}
